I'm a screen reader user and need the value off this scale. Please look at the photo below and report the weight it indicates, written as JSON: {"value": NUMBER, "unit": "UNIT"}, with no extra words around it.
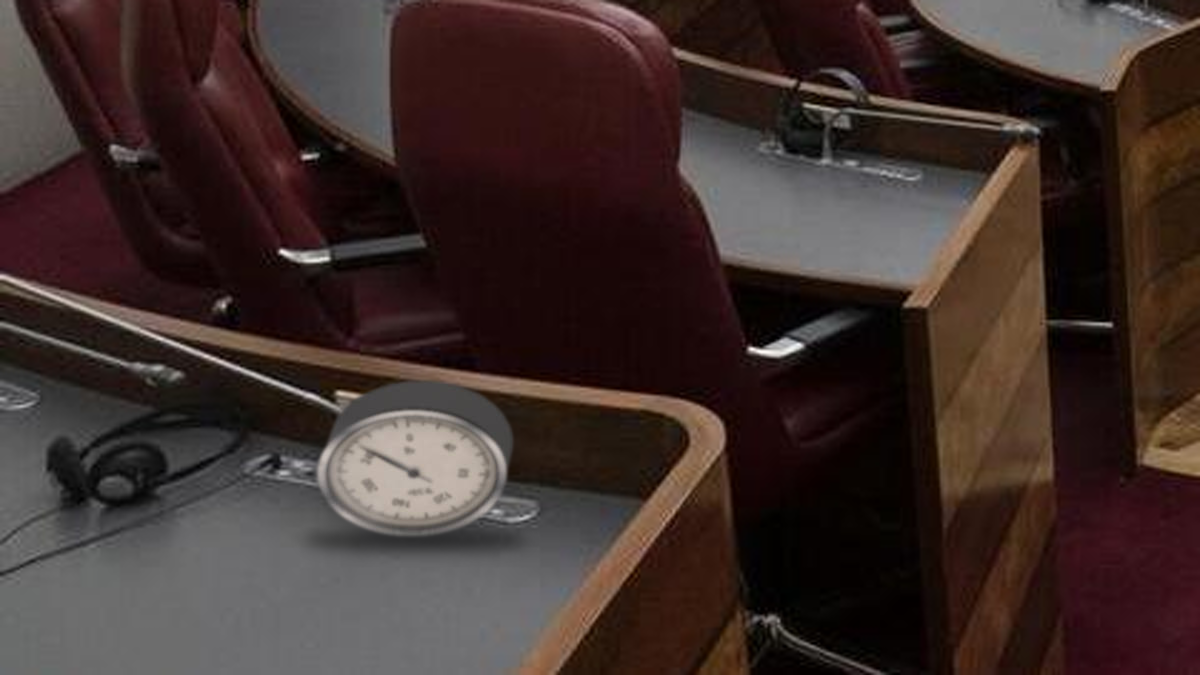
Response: {"value": 250, "unit": "lb"}
